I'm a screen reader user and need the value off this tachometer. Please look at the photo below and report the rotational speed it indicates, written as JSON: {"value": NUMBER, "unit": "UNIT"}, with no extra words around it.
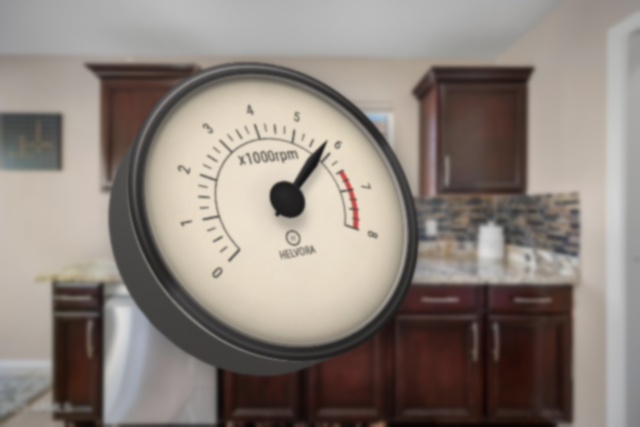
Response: {"value": 5750, "unit": "rpm"}
